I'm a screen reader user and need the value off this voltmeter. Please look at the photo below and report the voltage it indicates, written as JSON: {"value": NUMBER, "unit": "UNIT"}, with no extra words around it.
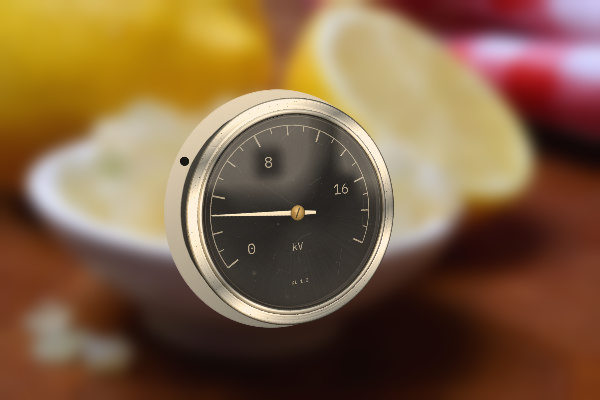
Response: {"value": 3, "unit": "kV"}
